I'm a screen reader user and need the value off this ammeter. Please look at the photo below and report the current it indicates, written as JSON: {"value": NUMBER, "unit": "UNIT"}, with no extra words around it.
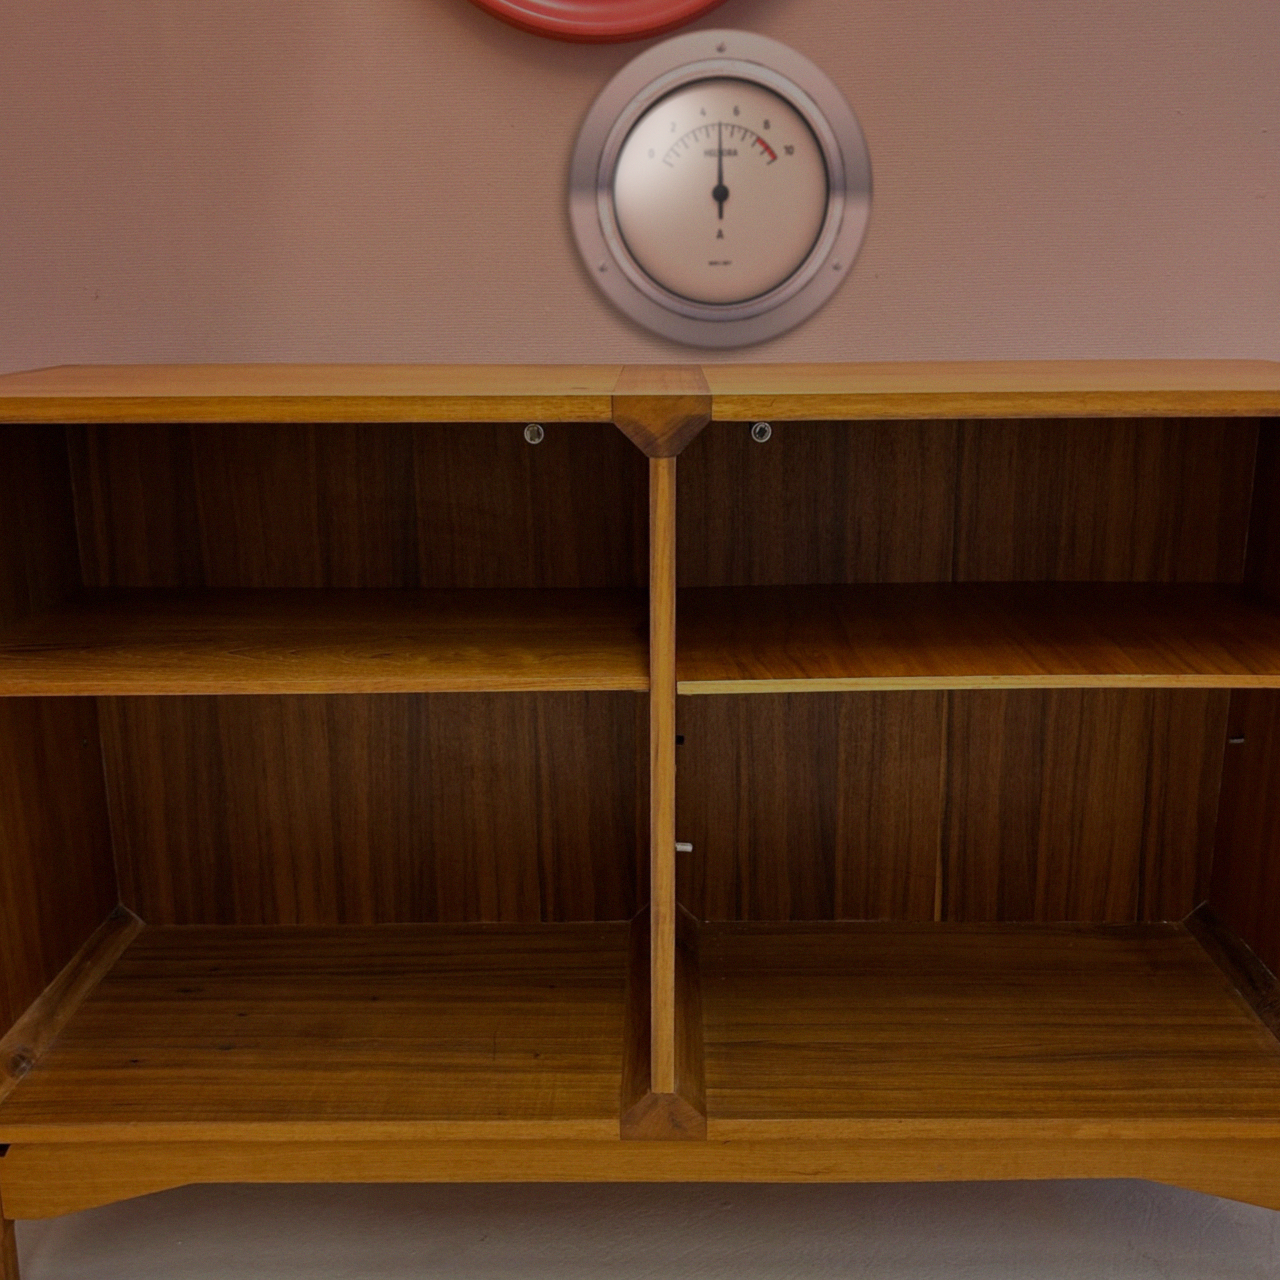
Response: {"value": 5, "unit": "A"}
